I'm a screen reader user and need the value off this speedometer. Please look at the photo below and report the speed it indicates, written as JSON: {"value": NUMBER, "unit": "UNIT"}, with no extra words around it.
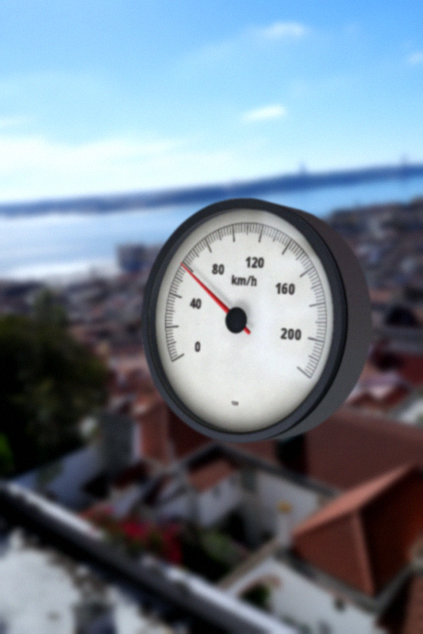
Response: {"value": 60, "unit": "km/h"}
